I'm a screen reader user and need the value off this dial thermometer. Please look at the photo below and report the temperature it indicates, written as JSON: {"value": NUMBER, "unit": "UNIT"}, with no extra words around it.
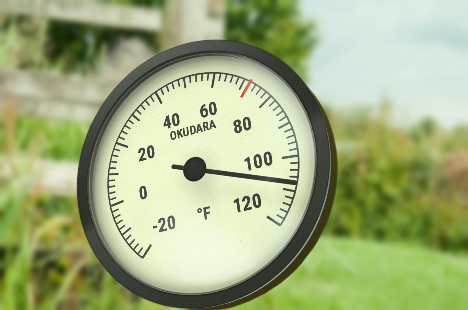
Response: {"value": 108, "unit": "°F"}
